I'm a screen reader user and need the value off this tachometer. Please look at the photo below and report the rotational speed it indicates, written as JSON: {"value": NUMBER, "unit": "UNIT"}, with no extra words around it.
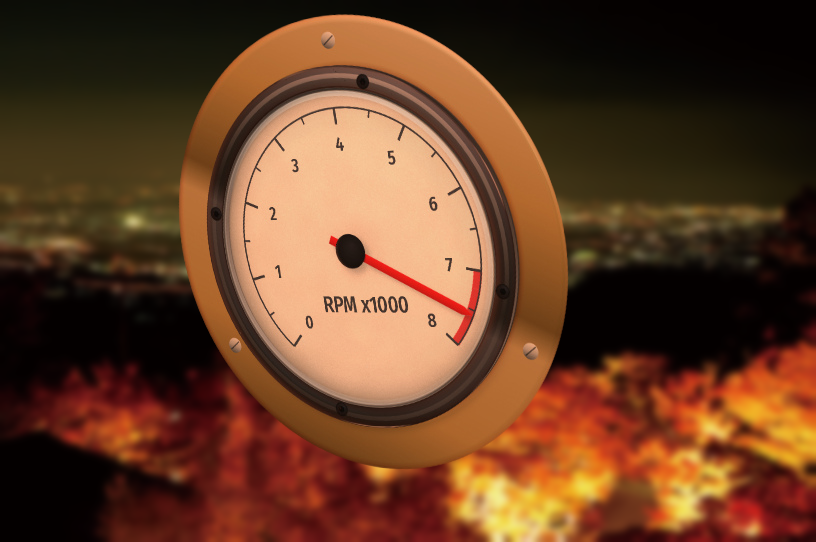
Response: {"value": 7500, "unit": "rpm"}
